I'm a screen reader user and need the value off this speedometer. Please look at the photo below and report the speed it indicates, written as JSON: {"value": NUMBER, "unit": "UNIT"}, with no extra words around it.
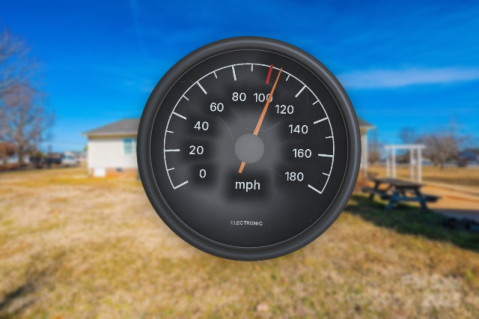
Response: {"value": 105, "unit": "mph"}
